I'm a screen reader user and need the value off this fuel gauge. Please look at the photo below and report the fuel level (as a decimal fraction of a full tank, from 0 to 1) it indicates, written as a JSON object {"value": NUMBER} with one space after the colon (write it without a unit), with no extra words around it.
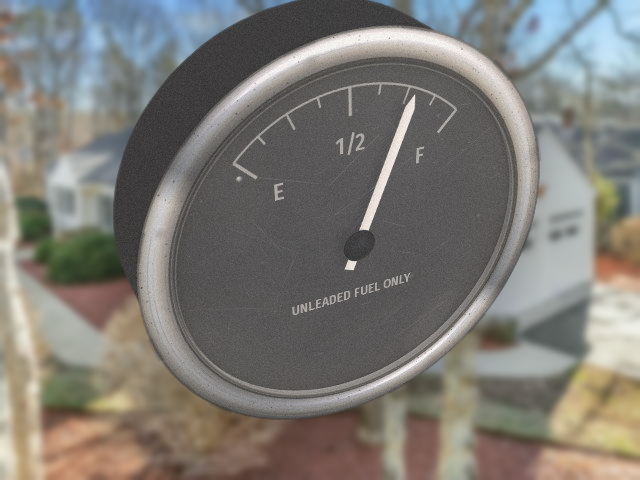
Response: {"value": 0.75}
